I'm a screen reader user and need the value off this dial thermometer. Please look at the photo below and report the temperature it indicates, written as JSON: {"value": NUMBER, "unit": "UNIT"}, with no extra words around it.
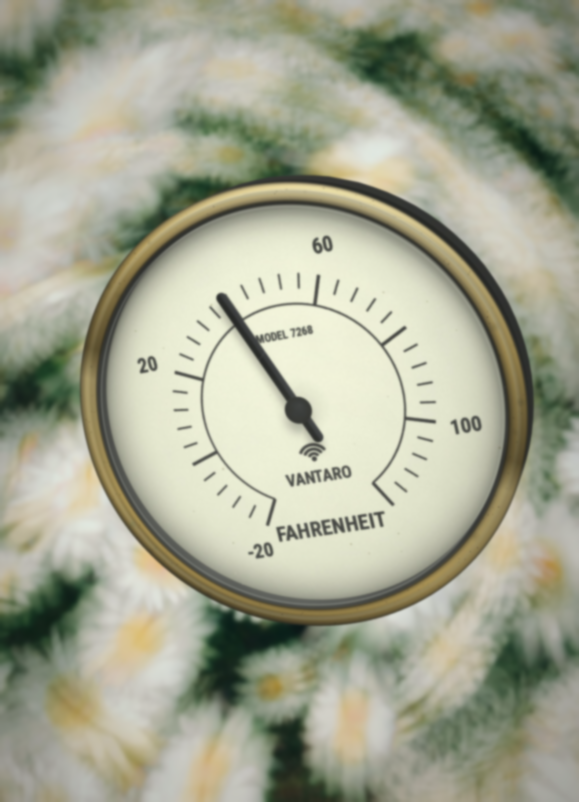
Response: {"value": 40, "unit": "°F"}
